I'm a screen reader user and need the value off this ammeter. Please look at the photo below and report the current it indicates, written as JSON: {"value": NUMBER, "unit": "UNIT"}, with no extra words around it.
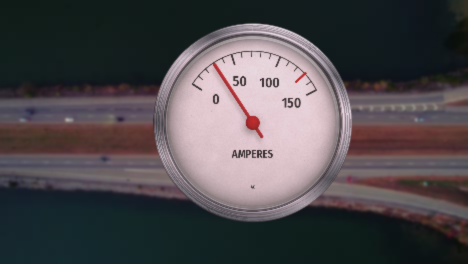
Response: {"value": 30, "unit": "A"}
